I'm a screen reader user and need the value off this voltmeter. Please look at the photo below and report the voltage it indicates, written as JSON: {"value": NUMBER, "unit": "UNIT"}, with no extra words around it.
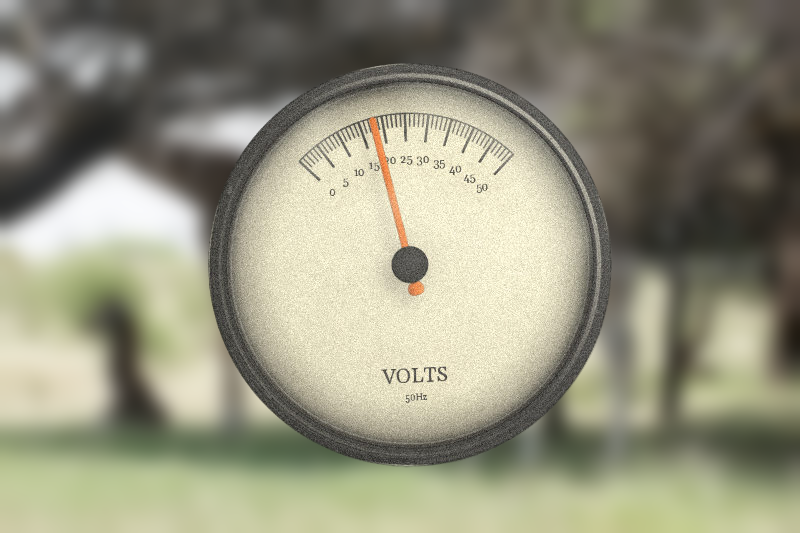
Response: {"value": 18, "unit": "V"}
